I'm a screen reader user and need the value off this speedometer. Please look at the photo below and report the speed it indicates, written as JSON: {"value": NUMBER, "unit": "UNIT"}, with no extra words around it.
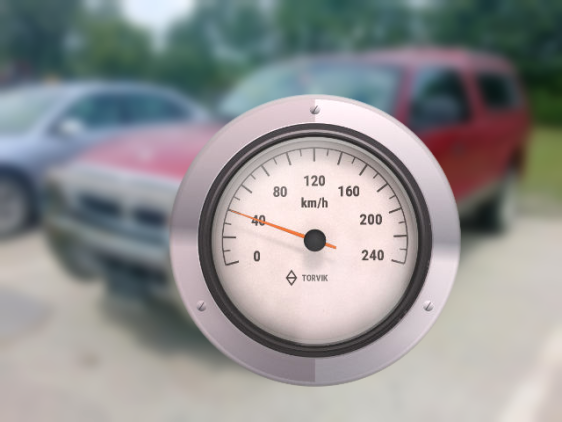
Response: {"value": 40, "unit": "km/h"}
